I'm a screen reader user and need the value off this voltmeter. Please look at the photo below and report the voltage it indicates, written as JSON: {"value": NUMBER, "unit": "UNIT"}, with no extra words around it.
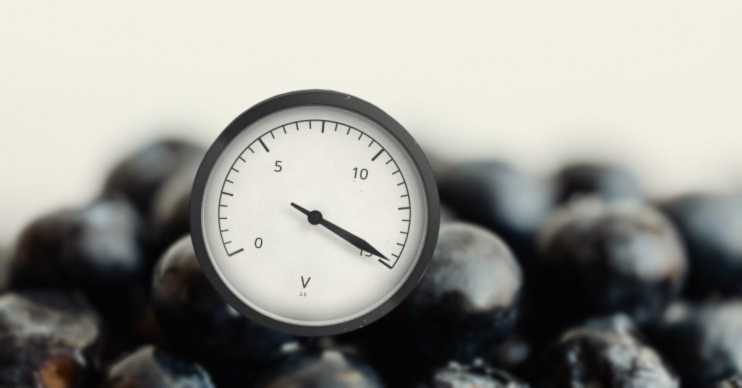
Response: {"value": 14.75, "unit": "V"}
